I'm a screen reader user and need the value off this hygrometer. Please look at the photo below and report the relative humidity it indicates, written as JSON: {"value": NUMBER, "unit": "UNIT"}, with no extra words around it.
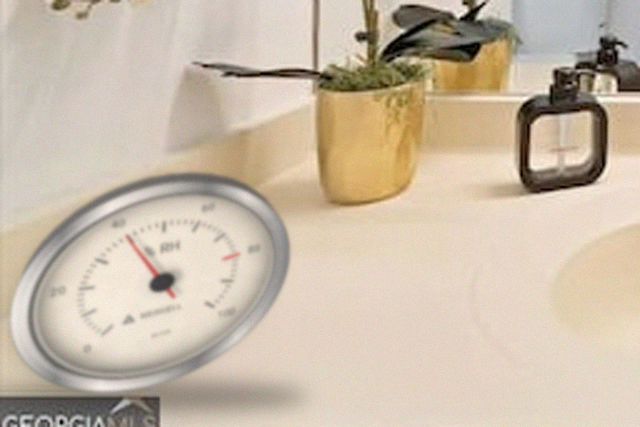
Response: {"value": 40, "unit": "%"}
